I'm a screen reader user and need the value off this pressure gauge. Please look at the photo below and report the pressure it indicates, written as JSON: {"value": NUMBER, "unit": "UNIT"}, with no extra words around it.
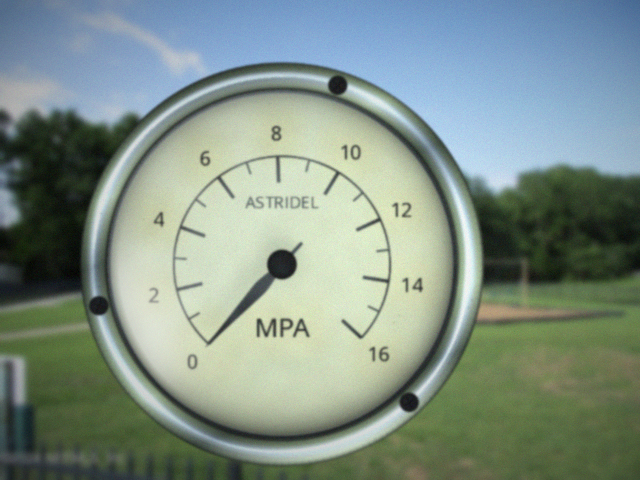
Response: {"value": 0, "unit": "MPa"}
